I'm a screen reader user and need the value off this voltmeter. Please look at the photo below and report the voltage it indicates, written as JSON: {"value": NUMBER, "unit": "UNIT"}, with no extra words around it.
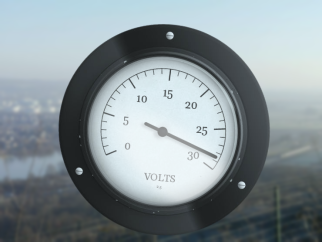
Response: {"value": 28.5, "unit": "V"}
